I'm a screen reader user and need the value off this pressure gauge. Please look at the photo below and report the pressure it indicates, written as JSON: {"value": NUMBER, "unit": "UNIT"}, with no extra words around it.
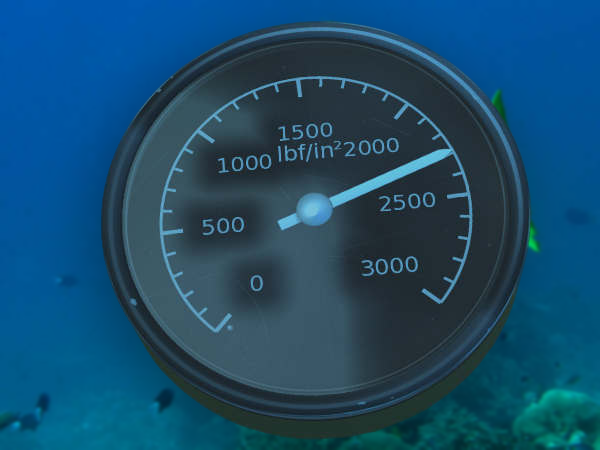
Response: {"value": 2300, "unit": "psi"}
